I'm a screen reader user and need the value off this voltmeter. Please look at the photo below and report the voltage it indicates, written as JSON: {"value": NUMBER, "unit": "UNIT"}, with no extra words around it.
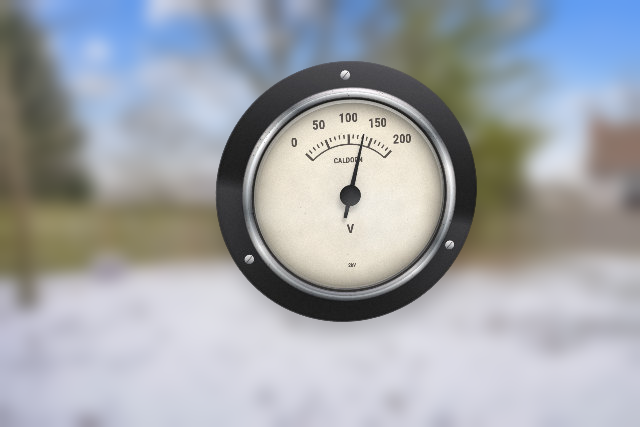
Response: {"value": 130, "unit": "V"}
